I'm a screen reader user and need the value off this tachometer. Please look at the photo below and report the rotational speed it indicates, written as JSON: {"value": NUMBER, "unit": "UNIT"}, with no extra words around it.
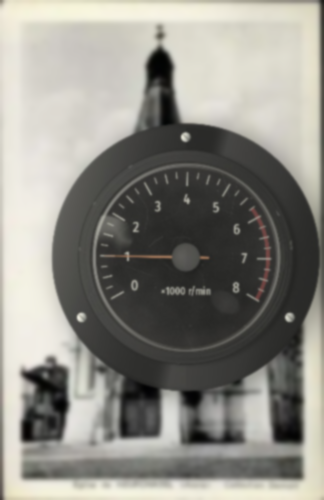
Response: {"value": 1000, "unit": "rpm"}
